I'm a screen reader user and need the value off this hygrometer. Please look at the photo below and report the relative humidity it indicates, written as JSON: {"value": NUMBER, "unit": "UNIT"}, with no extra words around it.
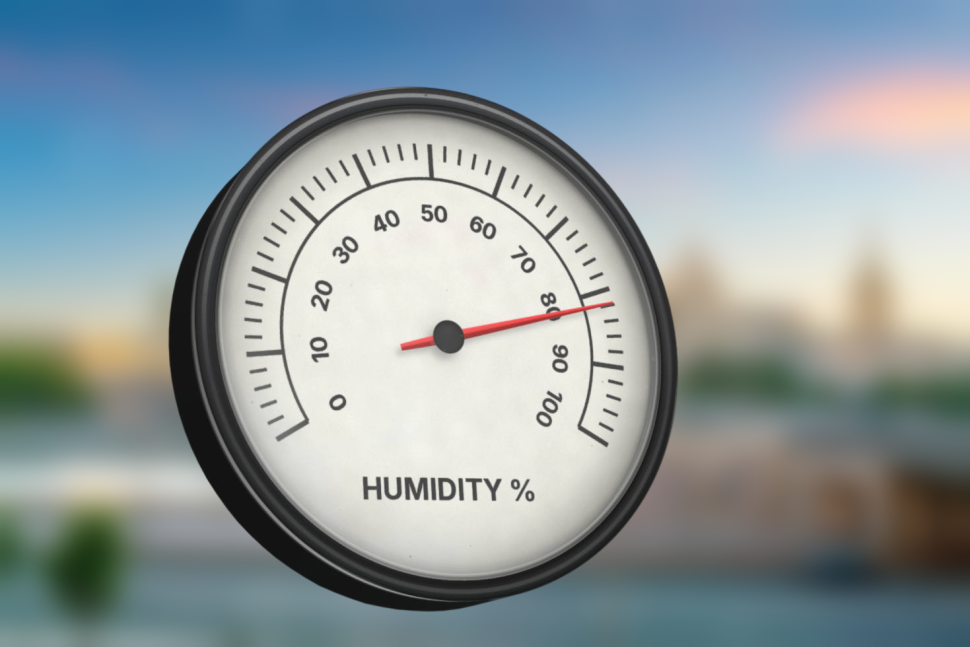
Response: {"value": 82, "unit": "%"}
